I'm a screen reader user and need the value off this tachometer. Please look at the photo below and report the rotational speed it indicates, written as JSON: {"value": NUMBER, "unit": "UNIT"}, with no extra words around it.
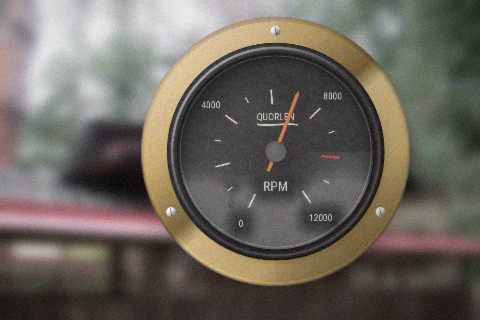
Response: {"value": 7000, "unit": "rpm"}
